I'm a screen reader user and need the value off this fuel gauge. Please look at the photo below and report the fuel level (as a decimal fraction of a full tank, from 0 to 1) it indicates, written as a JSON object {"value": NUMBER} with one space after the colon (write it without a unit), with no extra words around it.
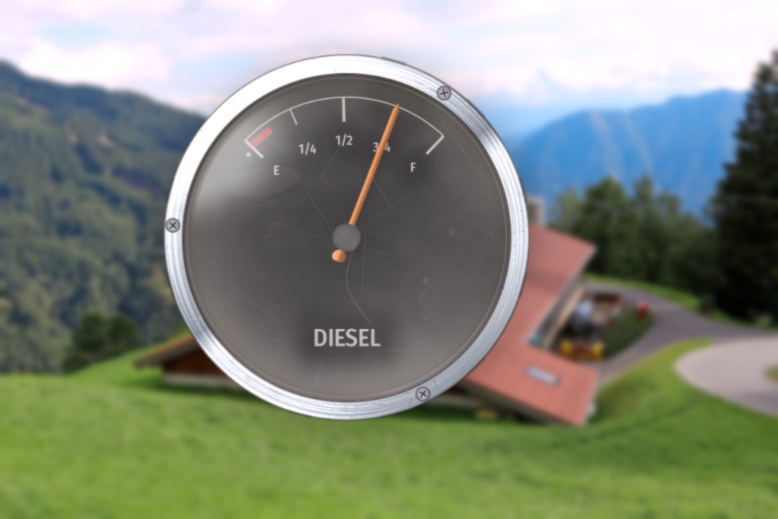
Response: {"value": 0.75}
